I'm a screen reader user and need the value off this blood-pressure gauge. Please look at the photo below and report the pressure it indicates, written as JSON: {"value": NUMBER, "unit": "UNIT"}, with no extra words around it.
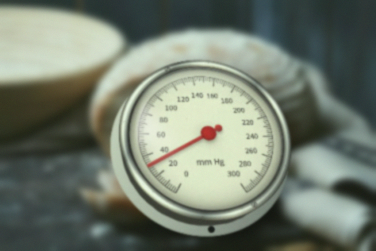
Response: {"value": 30, "unit": "mmHg"}
